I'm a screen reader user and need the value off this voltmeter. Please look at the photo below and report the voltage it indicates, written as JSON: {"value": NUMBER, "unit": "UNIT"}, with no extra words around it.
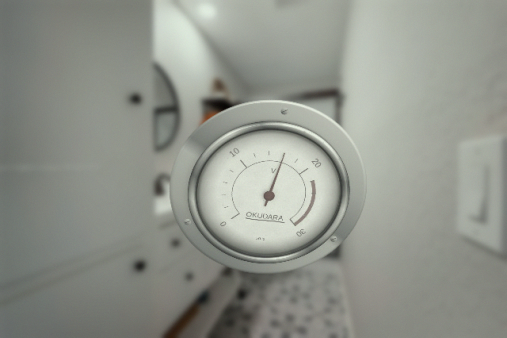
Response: {"value": 16, "unit": "V"}
